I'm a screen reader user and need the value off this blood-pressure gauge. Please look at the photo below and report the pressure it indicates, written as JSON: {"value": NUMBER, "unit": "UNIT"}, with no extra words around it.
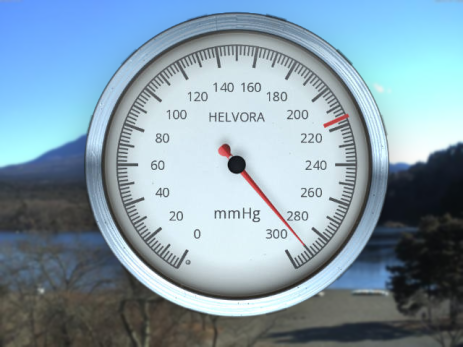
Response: {"value": 290, "unit": "mmHg"}
